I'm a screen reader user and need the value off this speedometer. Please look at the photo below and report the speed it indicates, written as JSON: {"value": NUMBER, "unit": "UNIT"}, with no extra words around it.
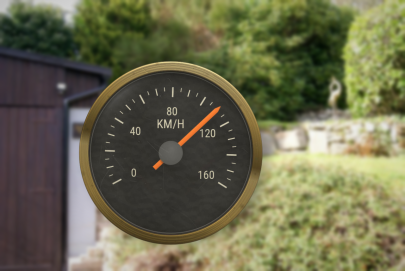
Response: {"value": 110, "unit": "km/h"}
